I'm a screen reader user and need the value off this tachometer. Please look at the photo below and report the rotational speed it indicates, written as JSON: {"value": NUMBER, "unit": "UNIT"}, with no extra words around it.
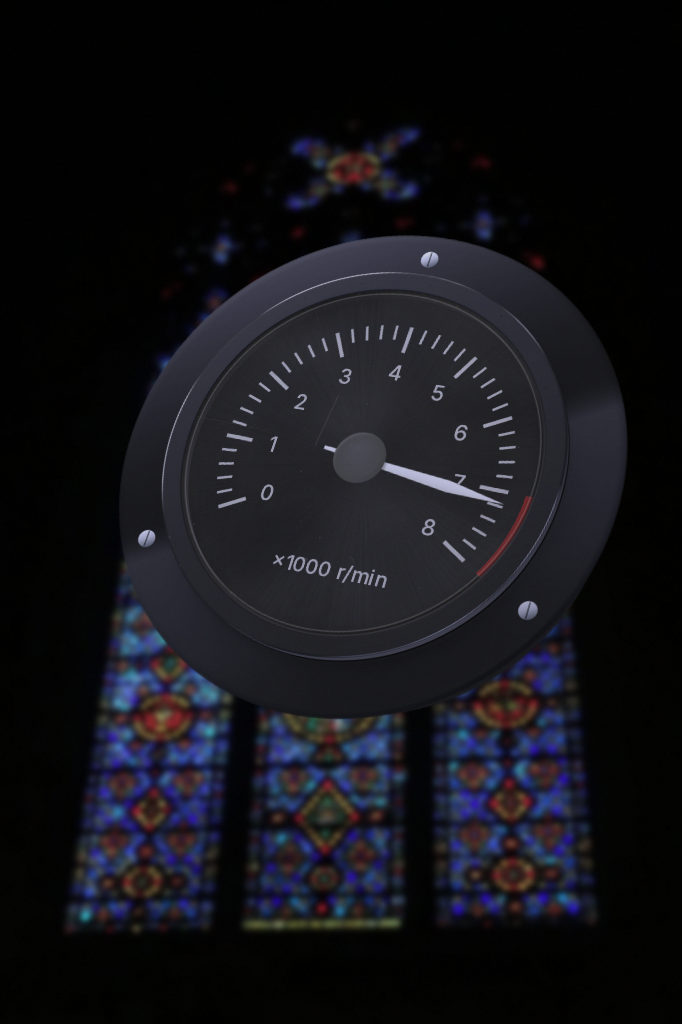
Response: {"value": 7200, "unit": "rpm"}
